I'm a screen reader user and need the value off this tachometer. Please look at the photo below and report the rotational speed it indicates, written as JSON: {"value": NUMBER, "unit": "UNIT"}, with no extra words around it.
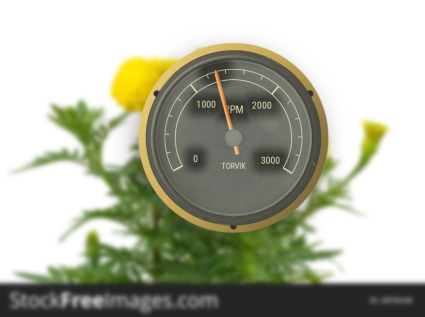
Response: {"value": 1300, "unit": "rpm"}
